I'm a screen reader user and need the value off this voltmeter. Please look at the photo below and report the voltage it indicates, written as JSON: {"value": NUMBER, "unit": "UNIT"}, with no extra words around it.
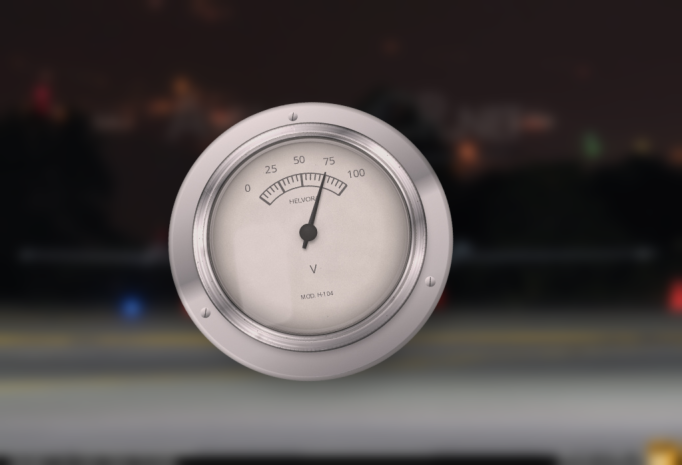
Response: {"value": 75, "unit": "V"}
